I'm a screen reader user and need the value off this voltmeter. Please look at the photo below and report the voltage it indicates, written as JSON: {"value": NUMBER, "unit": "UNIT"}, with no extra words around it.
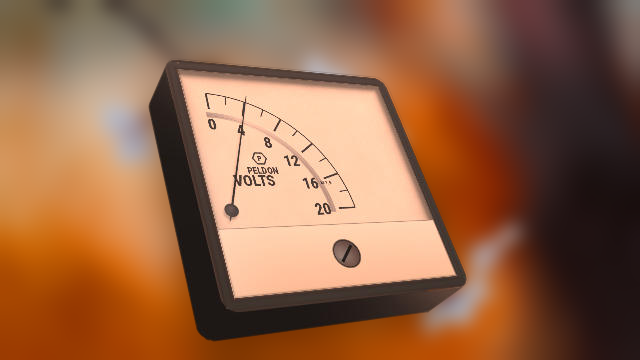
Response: {"value": 4, "unit": "V"}
